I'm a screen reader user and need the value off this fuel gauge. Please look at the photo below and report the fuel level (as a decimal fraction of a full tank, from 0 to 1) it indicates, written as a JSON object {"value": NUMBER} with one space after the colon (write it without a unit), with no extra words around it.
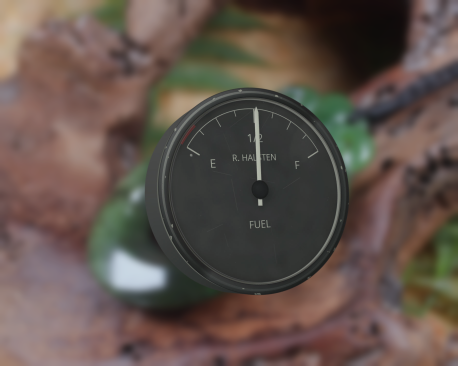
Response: {"value": 0.5}
